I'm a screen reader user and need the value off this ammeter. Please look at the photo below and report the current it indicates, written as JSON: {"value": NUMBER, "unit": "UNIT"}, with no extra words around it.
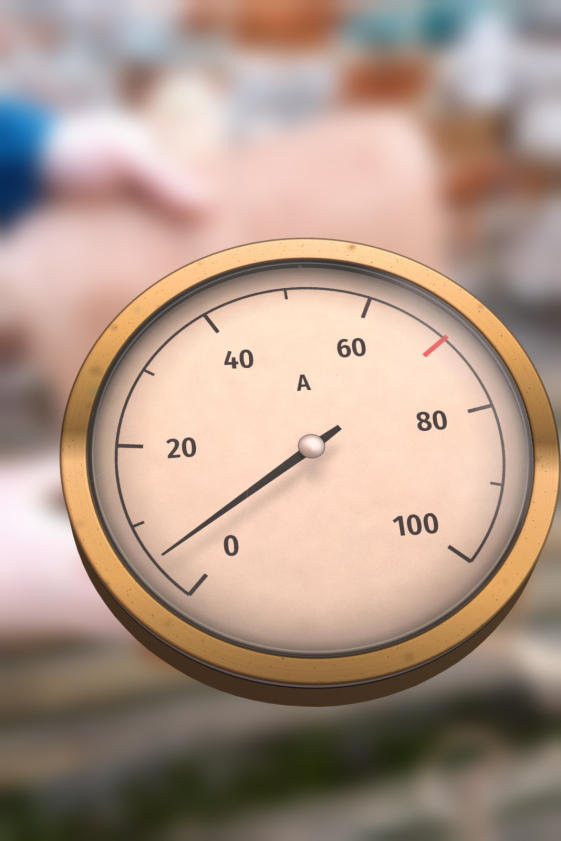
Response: {"value": 5, "unit": "A"}
